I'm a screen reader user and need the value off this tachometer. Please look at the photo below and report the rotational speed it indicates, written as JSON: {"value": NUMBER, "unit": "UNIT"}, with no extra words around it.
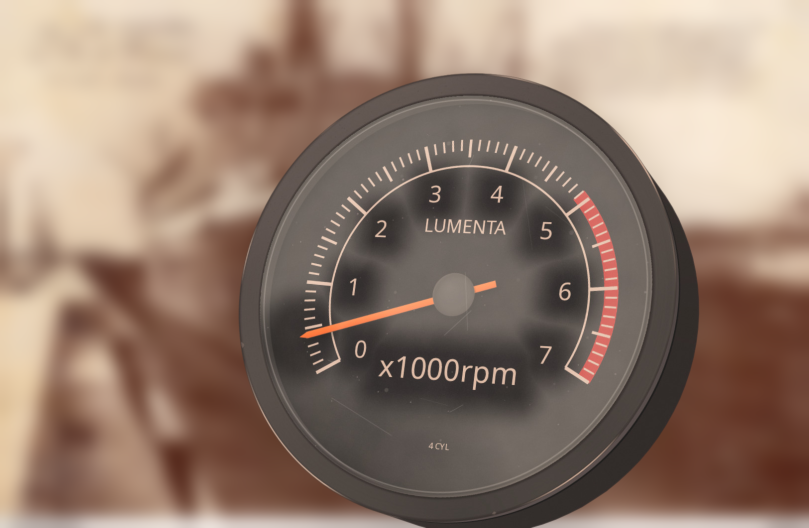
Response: {"value": 400, "unit": "rpm"}
